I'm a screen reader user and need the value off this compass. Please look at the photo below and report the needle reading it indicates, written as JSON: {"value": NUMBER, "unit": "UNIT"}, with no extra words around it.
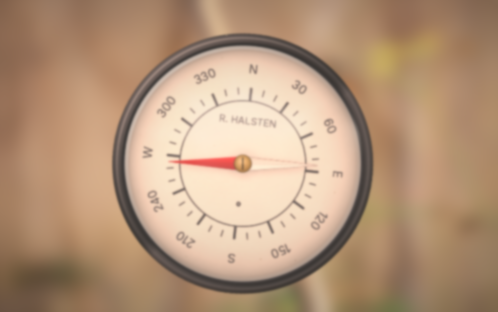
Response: {"value": 265, "unit": "°"}
